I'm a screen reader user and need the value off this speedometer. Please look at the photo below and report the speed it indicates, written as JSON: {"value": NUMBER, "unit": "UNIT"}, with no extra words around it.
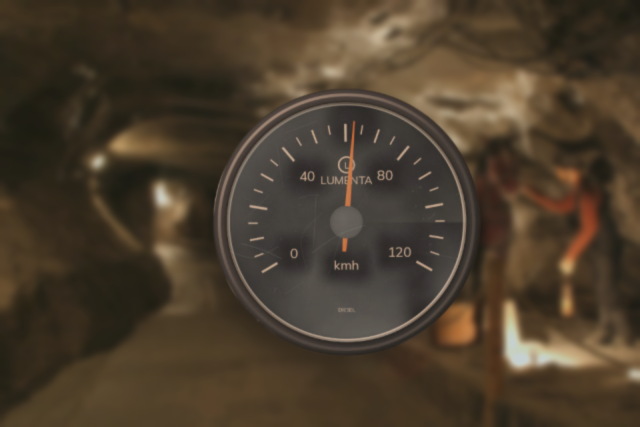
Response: {"value": 62.5, "unit": "km/h"}
